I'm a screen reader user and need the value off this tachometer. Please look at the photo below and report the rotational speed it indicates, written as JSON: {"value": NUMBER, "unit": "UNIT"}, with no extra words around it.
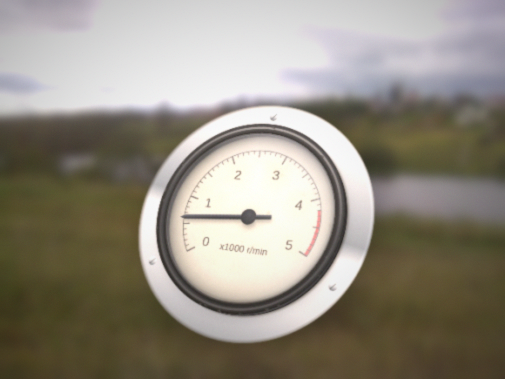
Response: {"value": 600, "unit": "rpm"}
